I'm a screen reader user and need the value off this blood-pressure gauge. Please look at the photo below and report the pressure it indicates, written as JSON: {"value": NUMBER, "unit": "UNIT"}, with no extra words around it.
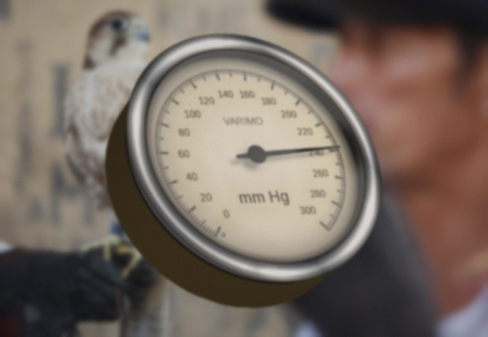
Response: {"value": 240, "unit": "mmHg"}
